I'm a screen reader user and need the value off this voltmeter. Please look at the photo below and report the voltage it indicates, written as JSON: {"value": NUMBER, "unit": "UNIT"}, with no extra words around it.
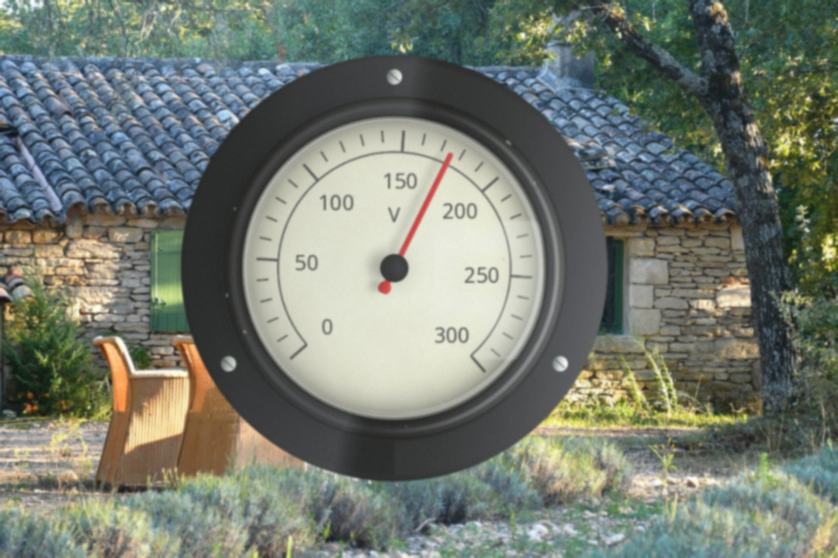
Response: {"value": 175, "unit": "V"}
